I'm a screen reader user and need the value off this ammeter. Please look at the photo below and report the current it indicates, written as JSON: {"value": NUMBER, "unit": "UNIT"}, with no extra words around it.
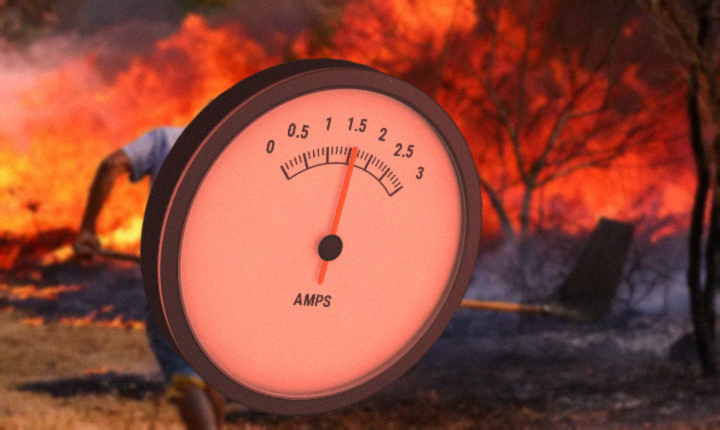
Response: {"value": 1.5, "unit": "A"}
